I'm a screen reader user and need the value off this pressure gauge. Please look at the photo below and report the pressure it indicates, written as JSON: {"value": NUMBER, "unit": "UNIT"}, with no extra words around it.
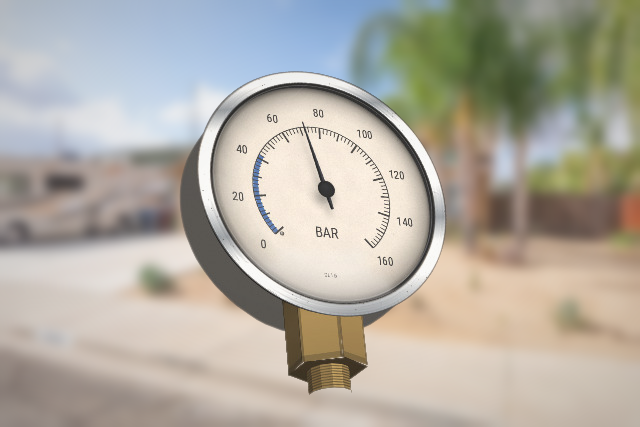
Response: {"value": 70, "unit": "bar"}
